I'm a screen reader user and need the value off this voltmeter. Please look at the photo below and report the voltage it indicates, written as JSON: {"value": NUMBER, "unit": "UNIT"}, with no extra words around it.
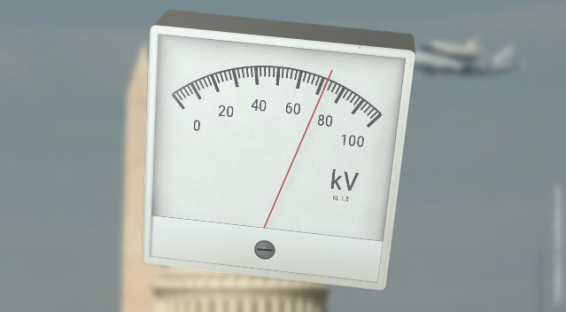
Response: {"value": 72, "unit": "kV"}
